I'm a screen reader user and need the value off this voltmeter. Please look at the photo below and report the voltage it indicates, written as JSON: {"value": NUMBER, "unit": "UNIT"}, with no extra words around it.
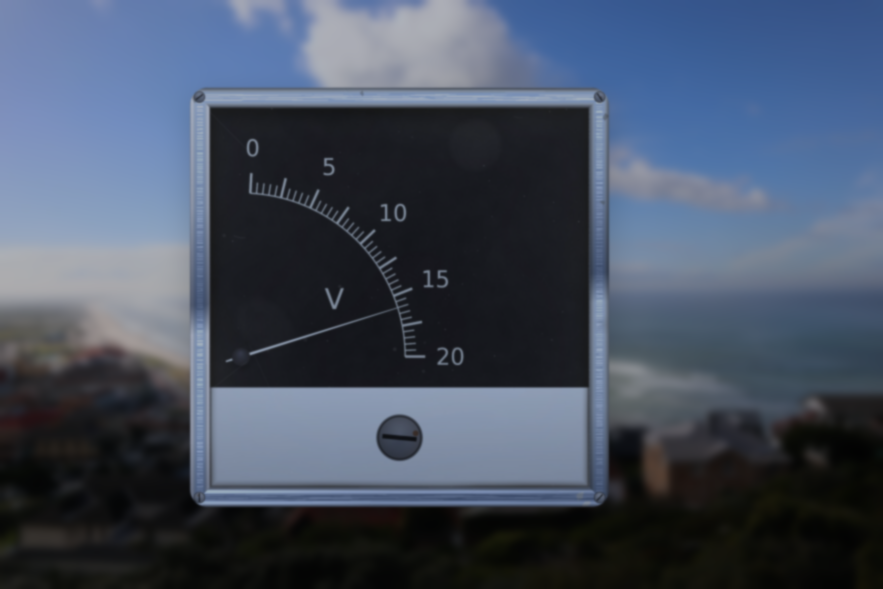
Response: {"value": 16, "unit": "V"}
